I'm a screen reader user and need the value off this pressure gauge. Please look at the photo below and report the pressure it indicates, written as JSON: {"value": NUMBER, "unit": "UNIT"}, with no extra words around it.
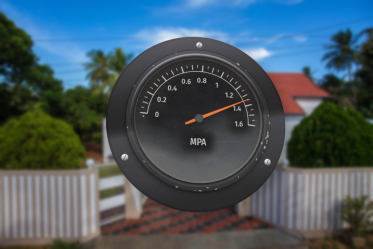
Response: {"value": 1.35, "unit": "MPa"}
